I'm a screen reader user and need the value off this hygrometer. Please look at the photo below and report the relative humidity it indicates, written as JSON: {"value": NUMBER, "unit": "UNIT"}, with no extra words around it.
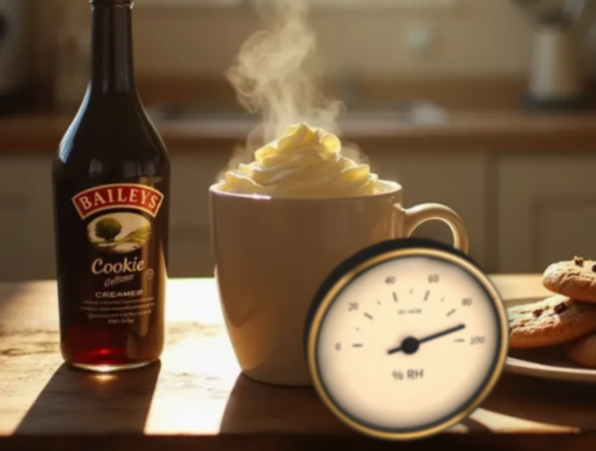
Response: {"value": 90, "unit": "%"}
